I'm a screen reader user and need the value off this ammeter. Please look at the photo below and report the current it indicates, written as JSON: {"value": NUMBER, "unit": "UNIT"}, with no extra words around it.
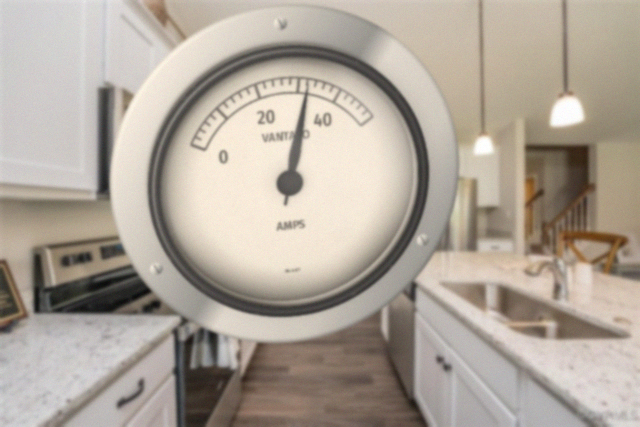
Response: {"value": 32, "unit": "A"}
